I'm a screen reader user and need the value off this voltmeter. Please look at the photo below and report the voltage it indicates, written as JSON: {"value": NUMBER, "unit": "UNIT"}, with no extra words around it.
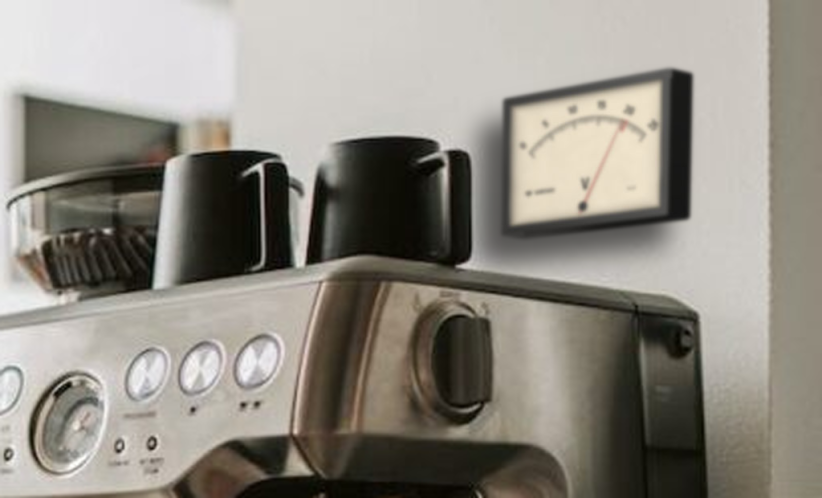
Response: {"value": 20, "unit": "V"}
